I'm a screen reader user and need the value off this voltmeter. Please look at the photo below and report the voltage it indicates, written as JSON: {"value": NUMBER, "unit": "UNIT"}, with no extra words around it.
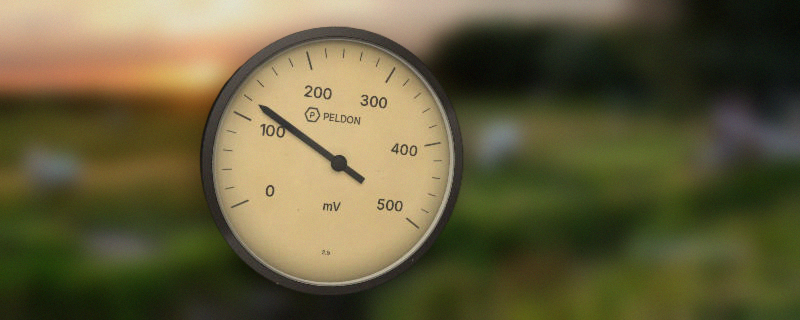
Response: {"value": 120, "unit": "mV"}
